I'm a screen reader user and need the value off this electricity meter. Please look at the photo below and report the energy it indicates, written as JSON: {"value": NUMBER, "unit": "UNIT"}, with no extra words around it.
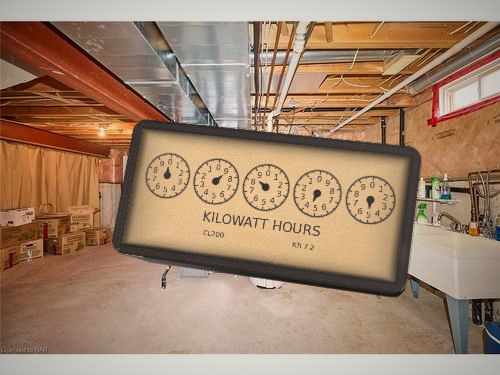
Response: {"value": 98845, "unit": "kWh"}
